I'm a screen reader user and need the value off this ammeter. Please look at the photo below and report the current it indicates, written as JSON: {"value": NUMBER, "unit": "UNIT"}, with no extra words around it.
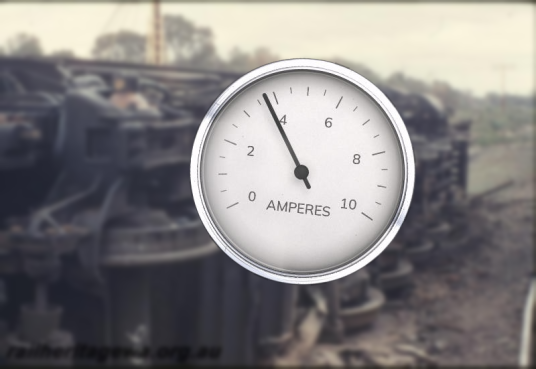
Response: {"value": 3.75, "unit": "A"}
